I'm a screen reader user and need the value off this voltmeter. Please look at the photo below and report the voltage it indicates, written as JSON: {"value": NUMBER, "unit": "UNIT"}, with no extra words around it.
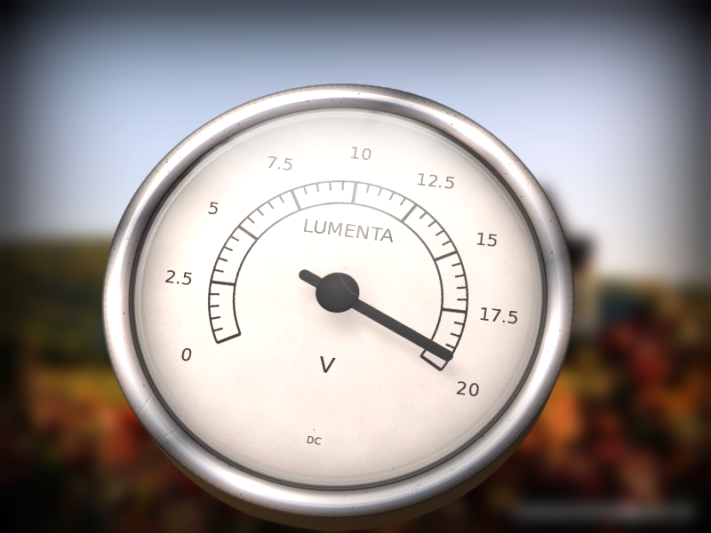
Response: {"value": 19.5, "unit": "V"}
